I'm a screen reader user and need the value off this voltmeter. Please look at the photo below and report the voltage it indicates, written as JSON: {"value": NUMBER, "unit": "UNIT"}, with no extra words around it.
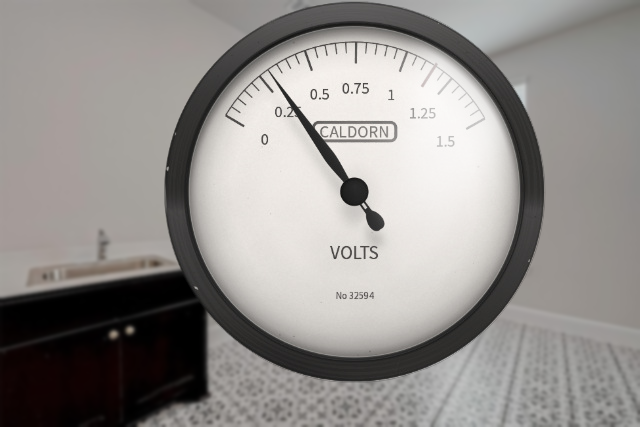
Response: {"value": 0.3, "unit": "V"}
